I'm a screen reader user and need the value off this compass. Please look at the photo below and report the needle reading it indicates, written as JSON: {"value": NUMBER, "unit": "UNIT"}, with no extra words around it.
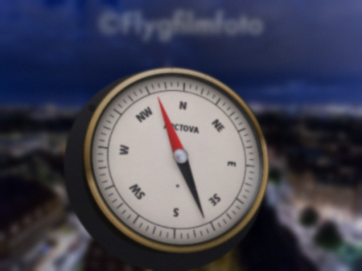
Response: {"value": 335, "unit": "°"}
